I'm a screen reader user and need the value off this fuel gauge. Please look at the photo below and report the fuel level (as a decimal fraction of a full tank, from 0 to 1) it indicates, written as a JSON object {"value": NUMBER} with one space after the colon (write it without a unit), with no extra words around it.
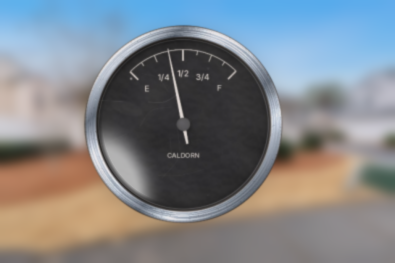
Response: {"value": 0.375}
